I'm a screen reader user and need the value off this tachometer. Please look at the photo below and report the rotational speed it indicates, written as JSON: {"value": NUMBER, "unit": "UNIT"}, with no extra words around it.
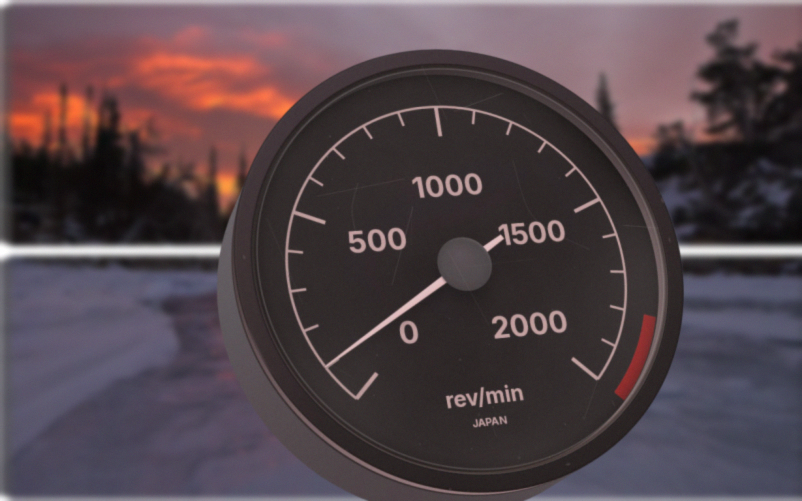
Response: {"value": 100, "unit": "rpm"}
